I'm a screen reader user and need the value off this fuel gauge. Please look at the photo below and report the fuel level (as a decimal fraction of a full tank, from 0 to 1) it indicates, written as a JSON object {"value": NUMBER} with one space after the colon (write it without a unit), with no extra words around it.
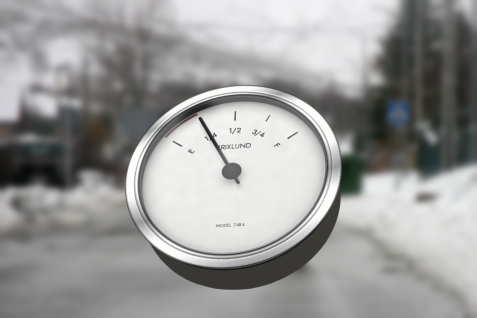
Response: {"value": 0.25}
